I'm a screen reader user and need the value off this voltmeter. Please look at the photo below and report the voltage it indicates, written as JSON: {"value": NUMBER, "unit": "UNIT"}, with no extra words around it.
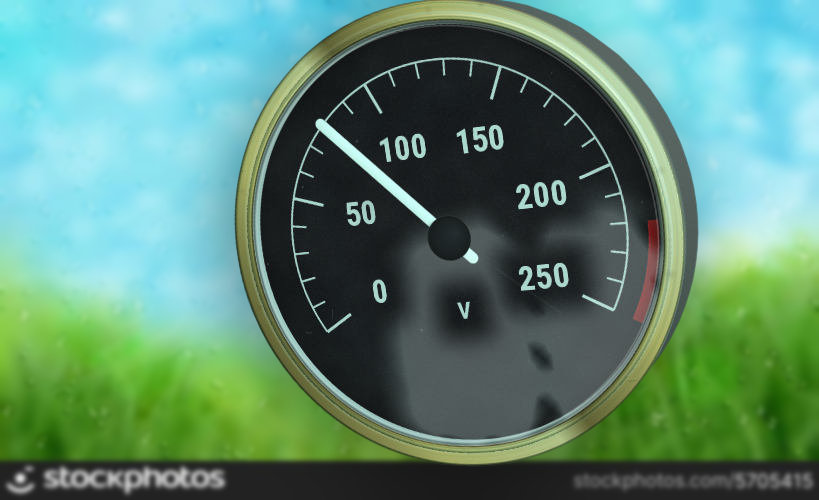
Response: {"value": 80, "unit": "V"}
